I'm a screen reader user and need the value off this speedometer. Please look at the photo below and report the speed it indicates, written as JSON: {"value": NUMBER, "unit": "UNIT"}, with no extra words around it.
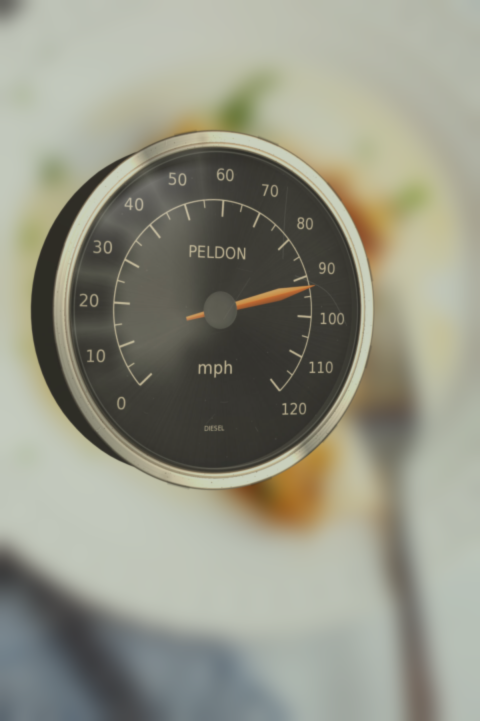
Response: {"value": 92.5, "unit": "mph"}
